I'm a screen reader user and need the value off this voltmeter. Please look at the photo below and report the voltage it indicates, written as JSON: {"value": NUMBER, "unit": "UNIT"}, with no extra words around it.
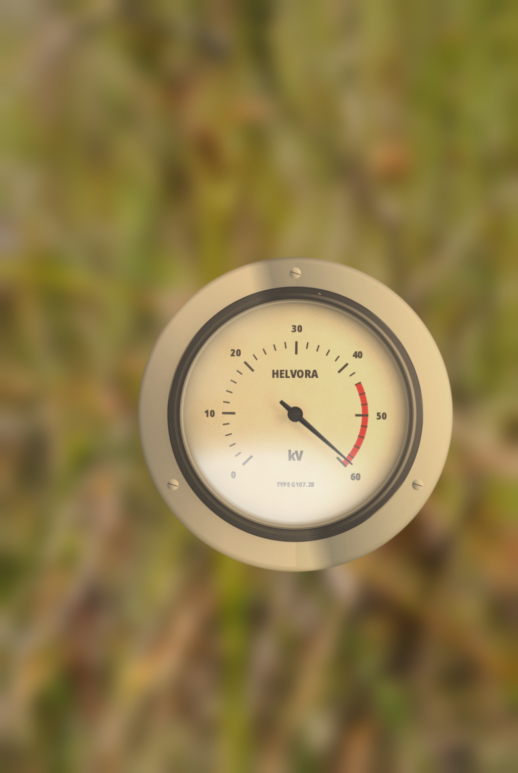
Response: {"value": 59, "unit": "kV"}
